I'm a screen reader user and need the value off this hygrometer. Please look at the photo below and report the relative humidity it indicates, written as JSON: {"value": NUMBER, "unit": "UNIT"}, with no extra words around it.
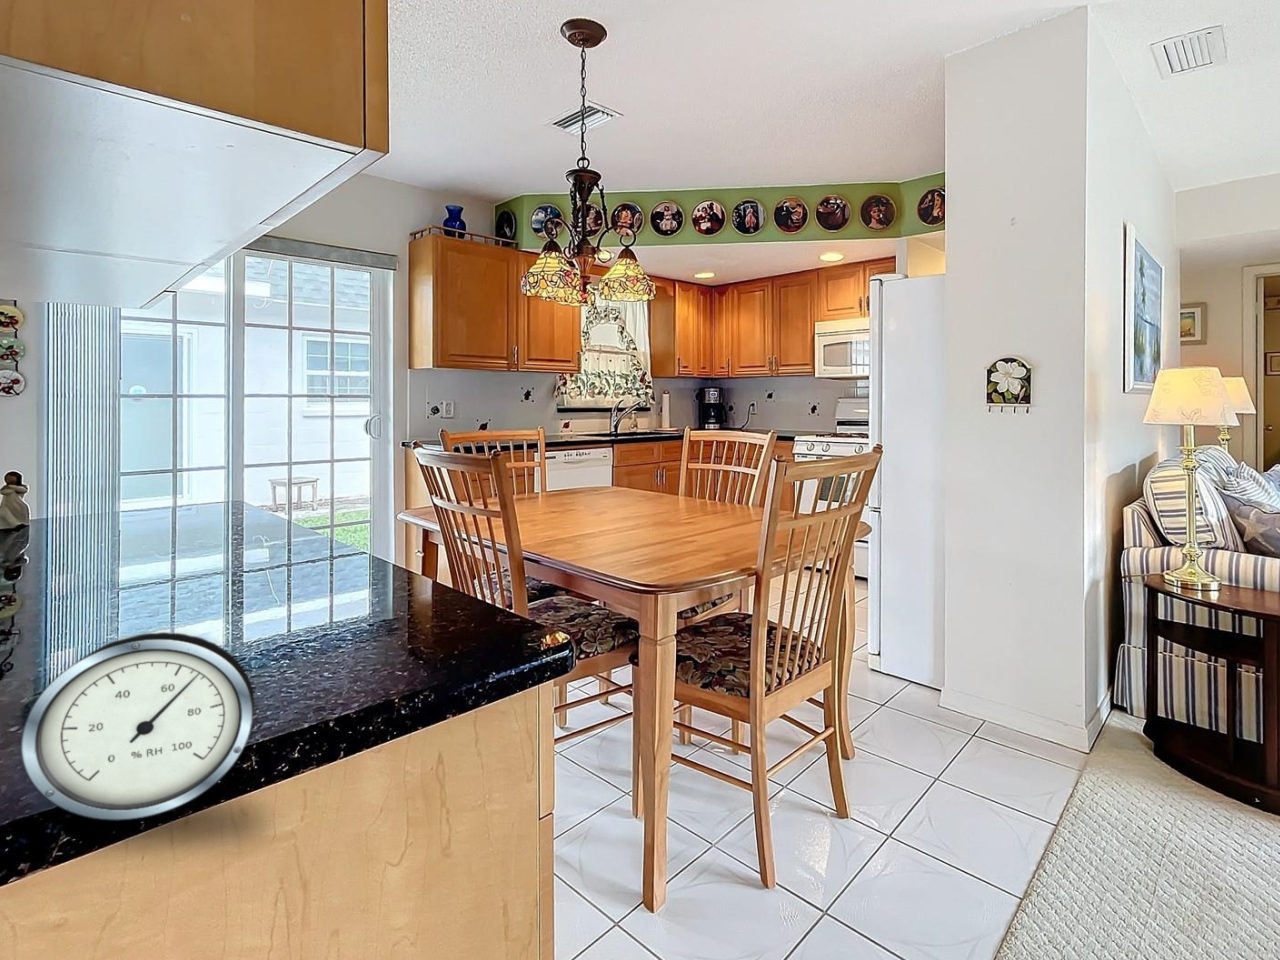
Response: {"value": 66, "unit": "%"}
